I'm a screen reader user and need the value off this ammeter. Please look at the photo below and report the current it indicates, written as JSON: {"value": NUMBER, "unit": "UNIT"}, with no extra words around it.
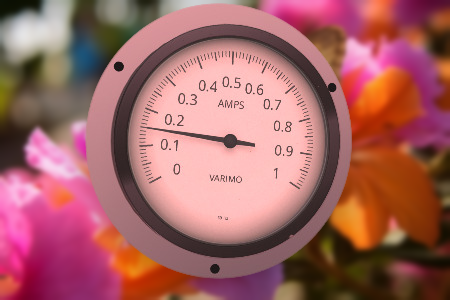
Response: {"value": 0.15, "unit": "A"}
